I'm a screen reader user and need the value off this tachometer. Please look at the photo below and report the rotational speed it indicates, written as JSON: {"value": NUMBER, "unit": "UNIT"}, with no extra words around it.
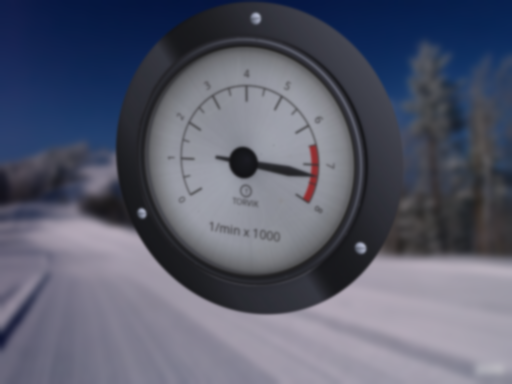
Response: {"value": 7250, "unit": "rpm"}
